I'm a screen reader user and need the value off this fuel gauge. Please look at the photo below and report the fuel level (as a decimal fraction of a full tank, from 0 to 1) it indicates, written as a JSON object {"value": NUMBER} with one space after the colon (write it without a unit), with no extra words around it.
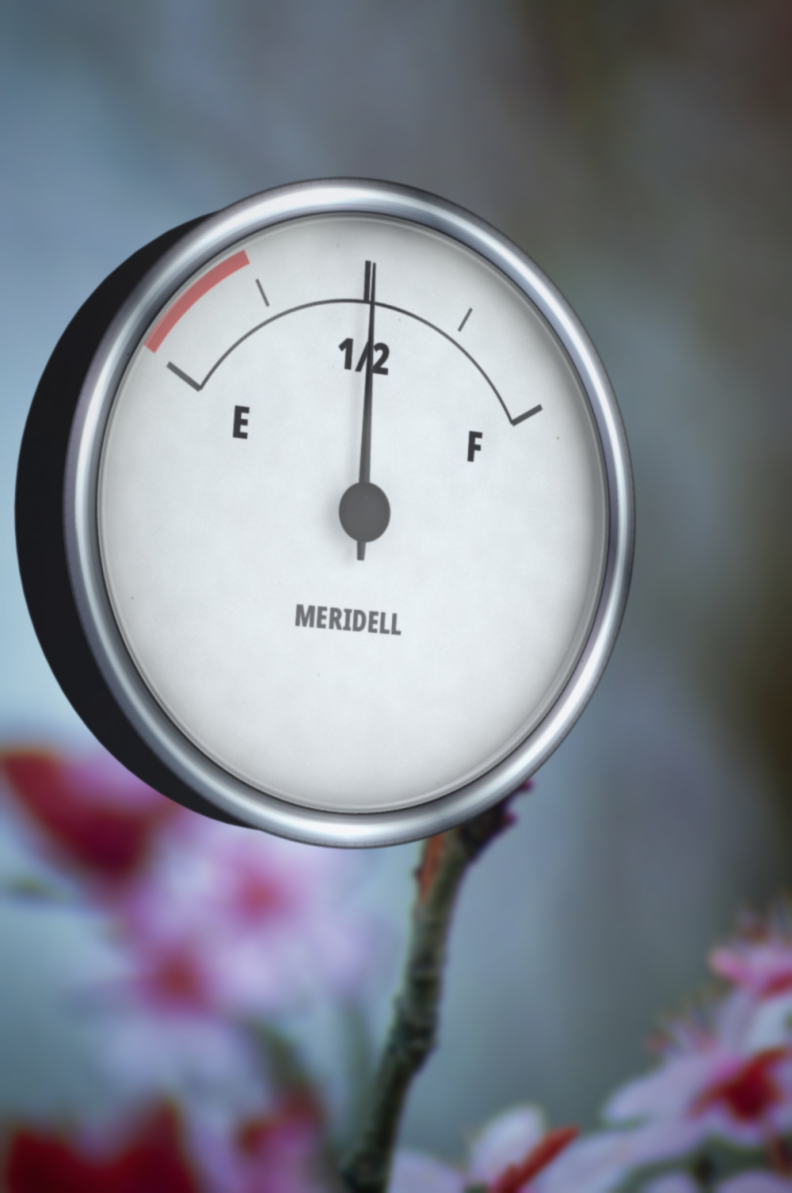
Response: {"value": 0.5}
